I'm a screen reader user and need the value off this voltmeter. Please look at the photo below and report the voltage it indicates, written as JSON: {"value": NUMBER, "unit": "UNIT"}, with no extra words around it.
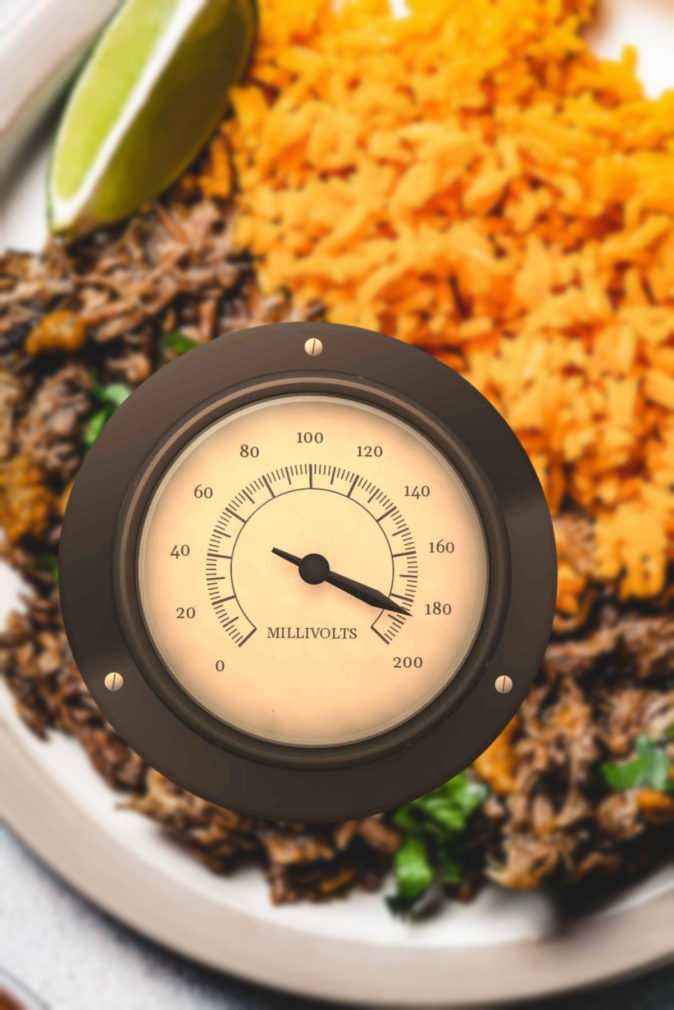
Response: {"value": 186, "unit": "mV"}
